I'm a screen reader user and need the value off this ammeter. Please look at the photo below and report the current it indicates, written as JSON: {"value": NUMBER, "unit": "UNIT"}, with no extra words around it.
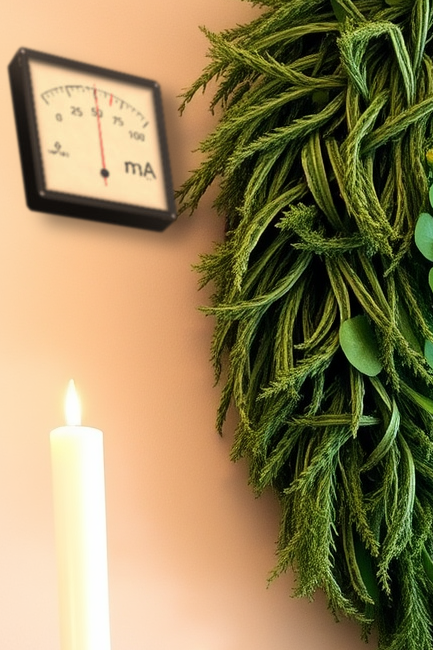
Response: {"value": 50, "unit": "mA"}
